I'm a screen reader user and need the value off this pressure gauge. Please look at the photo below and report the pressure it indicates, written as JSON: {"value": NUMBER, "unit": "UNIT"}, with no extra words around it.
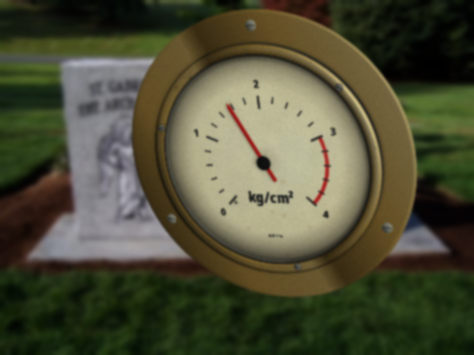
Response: {"value": 1.6, "unit": "kg/cm²"}
